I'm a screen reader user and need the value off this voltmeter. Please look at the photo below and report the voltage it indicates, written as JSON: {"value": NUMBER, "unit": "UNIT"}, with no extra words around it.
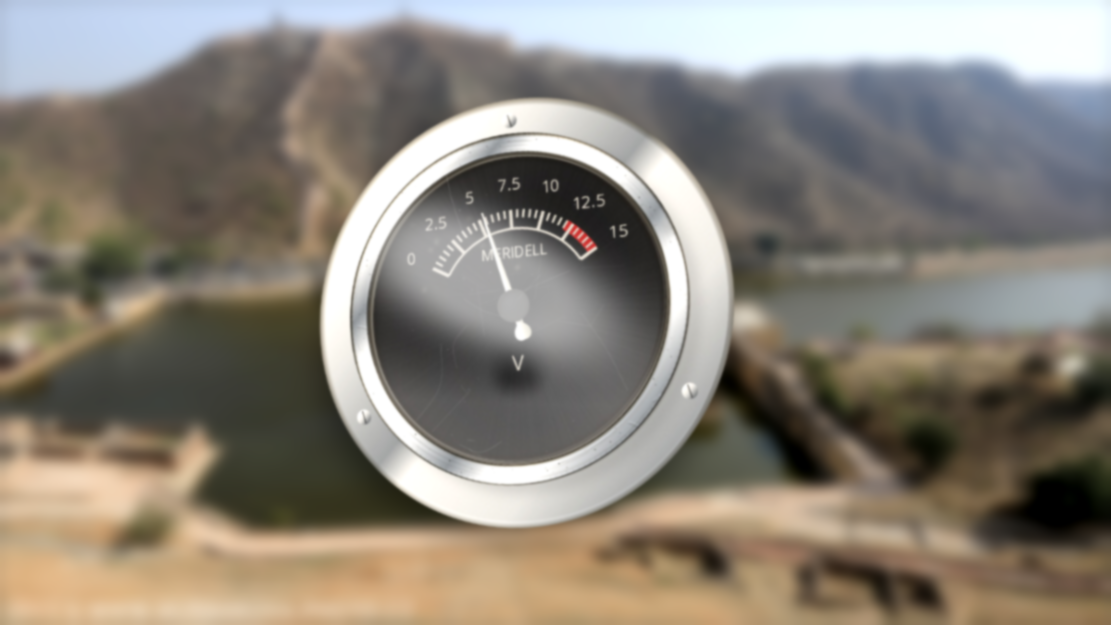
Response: {"value": 5.5, "unit": "V"}
